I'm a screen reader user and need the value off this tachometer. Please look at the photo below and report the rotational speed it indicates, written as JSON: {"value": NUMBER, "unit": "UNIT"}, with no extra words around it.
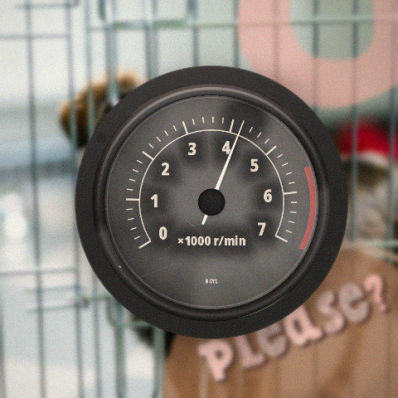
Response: {"value": 4200, "unit": "rpm"}
